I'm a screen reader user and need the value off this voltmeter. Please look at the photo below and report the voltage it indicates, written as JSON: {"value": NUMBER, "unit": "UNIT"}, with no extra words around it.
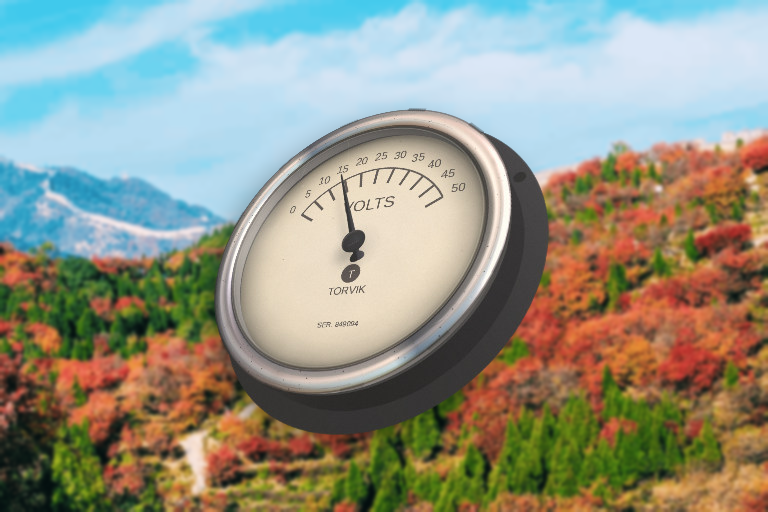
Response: {"value": 15, "unit": "V"}
